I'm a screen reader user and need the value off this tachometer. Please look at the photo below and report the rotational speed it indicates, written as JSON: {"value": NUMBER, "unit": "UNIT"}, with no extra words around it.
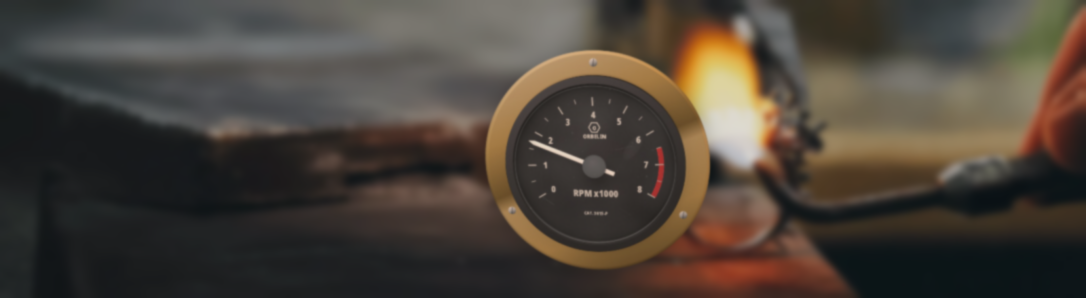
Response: {"value": 1750, "unit": "rpm"}
